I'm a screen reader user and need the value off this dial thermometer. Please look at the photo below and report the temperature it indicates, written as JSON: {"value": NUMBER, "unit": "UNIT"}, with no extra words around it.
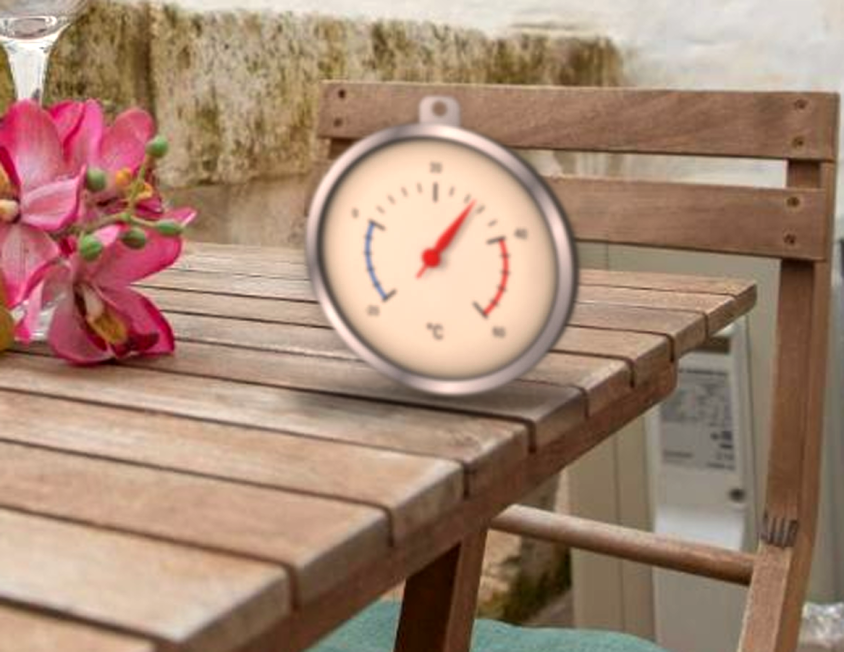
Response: {"value": 30, "unit": "°C"}
